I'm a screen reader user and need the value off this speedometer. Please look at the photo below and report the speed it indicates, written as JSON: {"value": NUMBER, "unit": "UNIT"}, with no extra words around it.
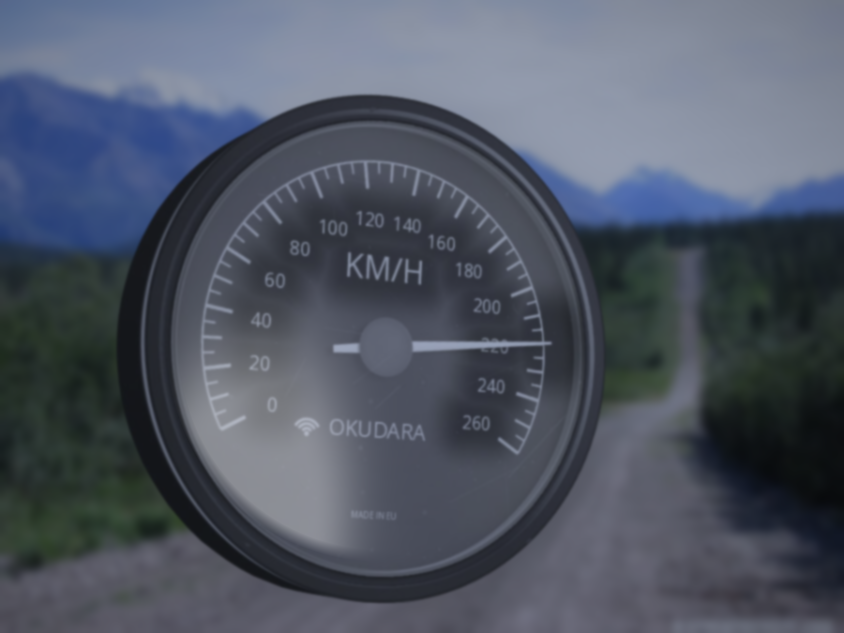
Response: {"value": 220, "unit": "km/h"}
